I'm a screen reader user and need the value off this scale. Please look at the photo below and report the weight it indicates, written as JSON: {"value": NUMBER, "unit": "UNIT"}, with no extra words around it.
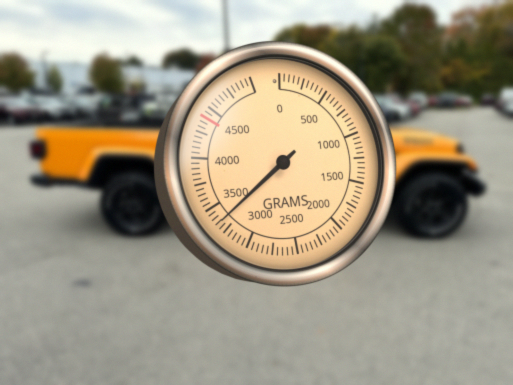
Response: {"value": 3350, "unit": "g"}
